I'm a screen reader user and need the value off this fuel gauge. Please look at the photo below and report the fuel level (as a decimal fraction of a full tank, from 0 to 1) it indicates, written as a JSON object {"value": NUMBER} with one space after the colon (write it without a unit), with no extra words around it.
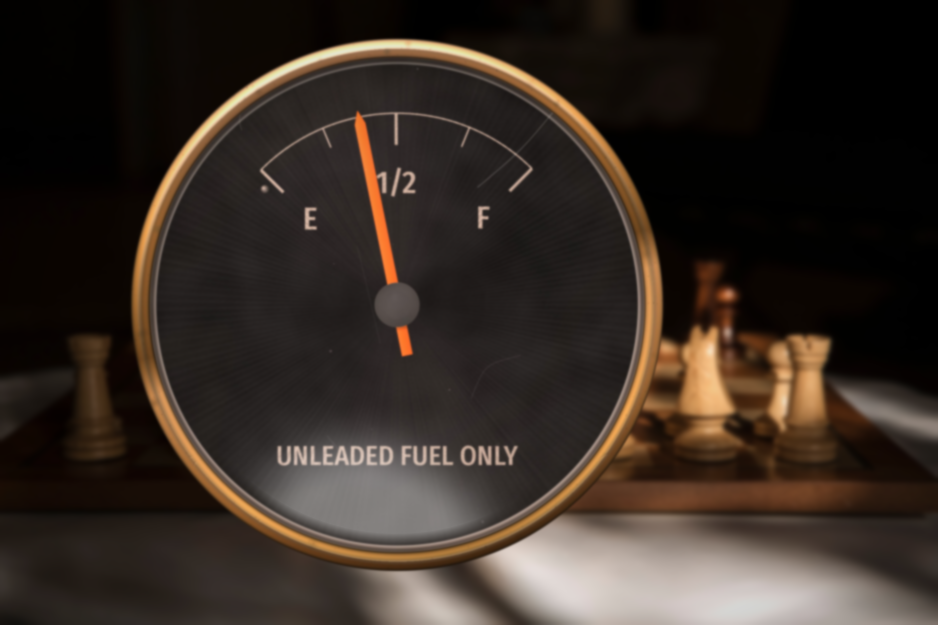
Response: {"value": 0.375}
